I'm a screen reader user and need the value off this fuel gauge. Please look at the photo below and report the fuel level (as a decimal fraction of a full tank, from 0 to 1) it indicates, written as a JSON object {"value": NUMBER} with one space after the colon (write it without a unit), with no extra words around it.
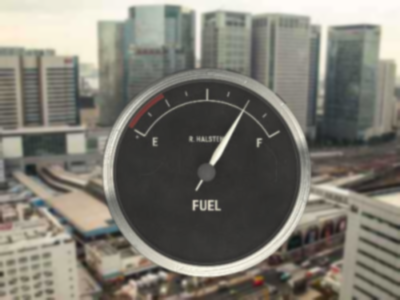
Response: {"value": 0.75}
